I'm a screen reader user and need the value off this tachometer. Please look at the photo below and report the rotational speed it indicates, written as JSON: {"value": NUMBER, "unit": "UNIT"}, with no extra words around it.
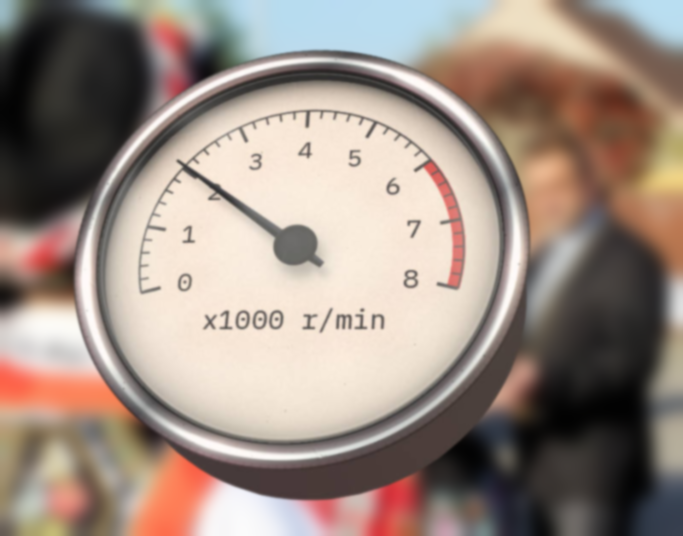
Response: {"value": 2000, "unit": "rpm"}
